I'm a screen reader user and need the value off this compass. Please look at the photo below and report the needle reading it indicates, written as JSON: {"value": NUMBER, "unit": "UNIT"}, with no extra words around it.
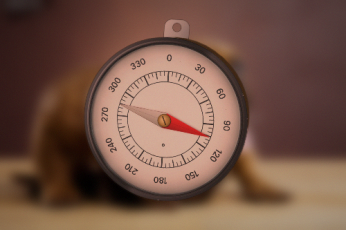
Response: {"value": 105, "unit": "°"}
